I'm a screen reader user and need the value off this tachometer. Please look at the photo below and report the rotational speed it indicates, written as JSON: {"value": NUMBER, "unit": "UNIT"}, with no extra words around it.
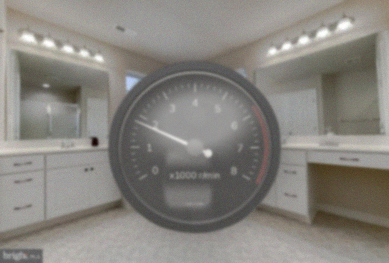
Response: {"value": 1800, "unit": "rpm"}
